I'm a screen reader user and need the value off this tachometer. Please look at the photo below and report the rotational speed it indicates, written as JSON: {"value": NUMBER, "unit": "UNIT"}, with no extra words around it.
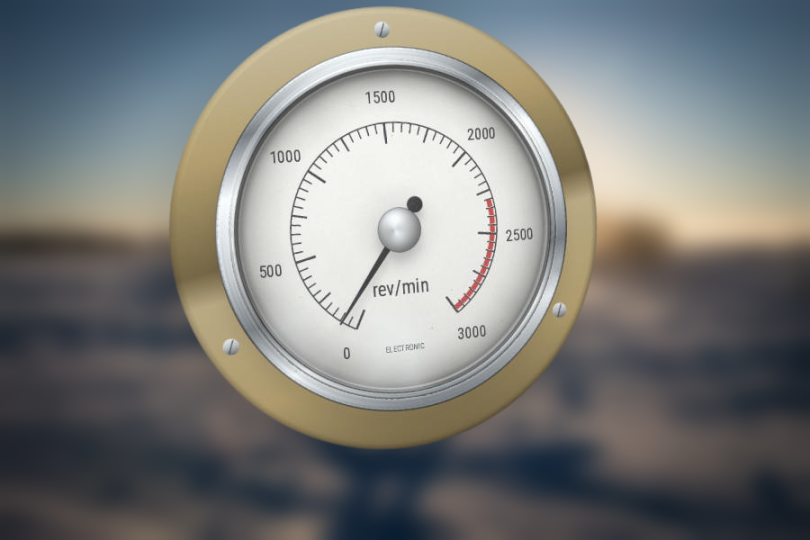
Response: {"value": 100, "unit": "rpm"}
